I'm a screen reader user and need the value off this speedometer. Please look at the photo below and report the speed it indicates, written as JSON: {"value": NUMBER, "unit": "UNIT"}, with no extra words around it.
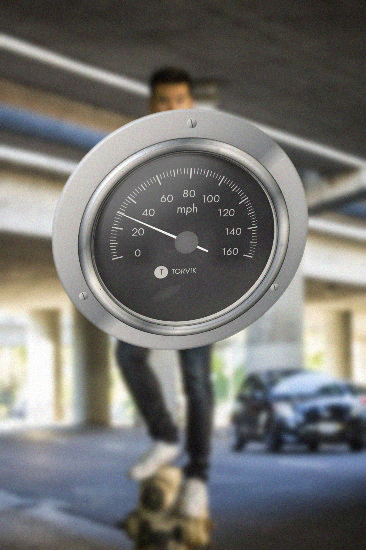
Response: {"value": 30, "unit": "mph"}
